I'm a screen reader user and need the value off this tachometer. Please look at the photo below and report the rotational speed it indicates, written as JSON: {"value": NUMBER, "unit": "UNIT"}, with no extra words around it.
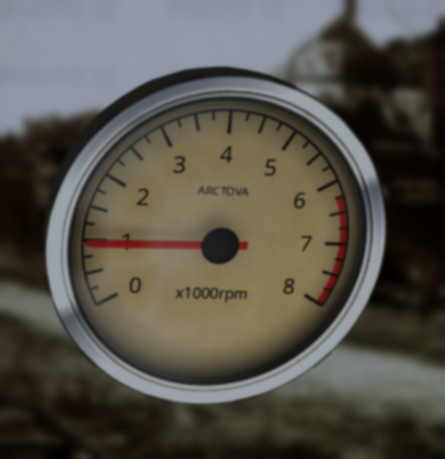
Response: {"value": 1000, "unit": "rpm"}
